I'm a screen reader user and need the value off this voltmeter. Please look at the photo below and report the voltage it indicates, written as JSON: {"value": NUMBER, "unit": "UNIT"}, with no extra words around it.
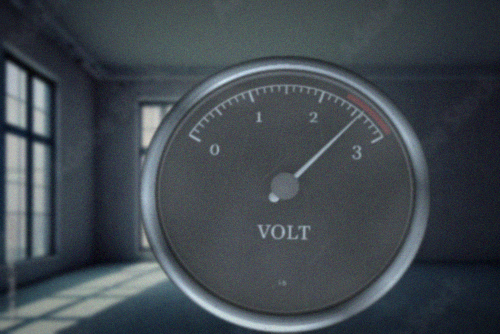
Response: {"value": 2.6, "unit": "V"}
